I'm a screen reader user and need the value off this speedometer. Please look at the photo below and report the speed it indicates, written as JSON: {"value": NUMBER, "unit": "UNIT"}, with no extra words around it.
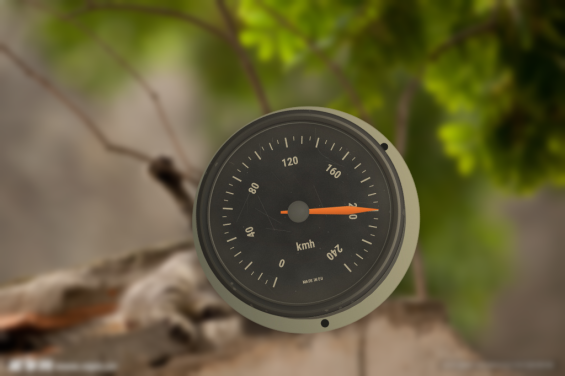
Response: {"value": 200, "unit": "km/h"}
